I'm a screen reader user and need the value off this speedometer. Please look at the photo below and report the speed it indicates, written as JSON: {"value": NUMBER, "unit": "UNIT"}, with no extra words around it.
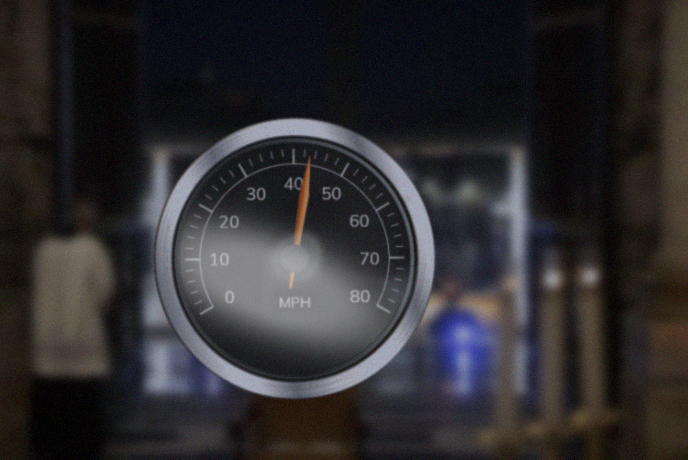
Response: {"value": 43, "unit": "mph"}
